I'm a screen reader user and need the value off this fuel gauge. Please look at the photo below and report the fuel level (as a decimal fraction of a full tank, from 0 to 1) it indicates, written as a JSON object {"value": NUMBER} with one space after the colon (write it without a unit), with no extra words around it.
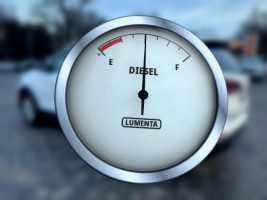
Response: {"value": 0.5}
